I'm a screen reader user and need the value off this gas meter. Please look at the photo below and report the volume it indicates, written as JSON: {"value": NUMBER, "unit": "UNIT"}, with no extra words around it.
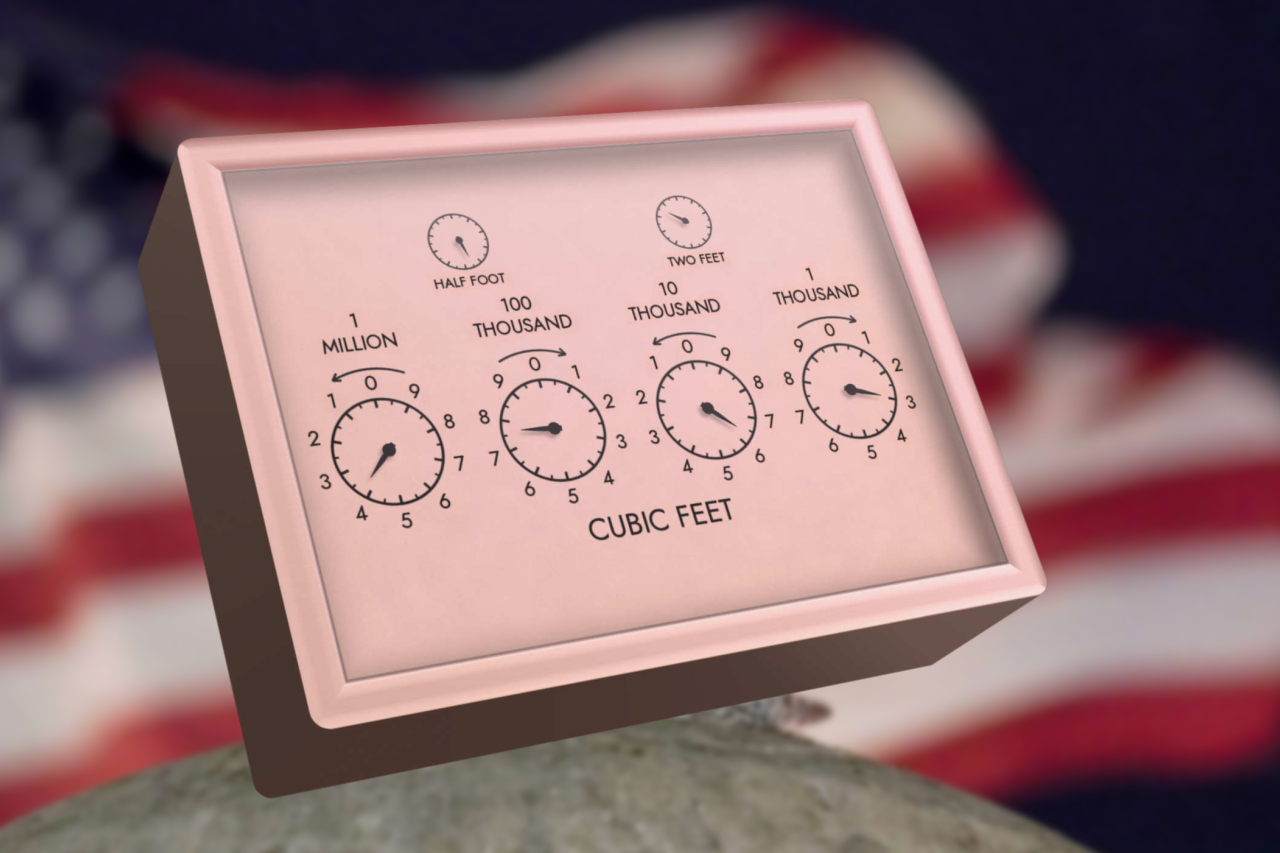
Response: {"value": 376300, "unit": "ft³"}
